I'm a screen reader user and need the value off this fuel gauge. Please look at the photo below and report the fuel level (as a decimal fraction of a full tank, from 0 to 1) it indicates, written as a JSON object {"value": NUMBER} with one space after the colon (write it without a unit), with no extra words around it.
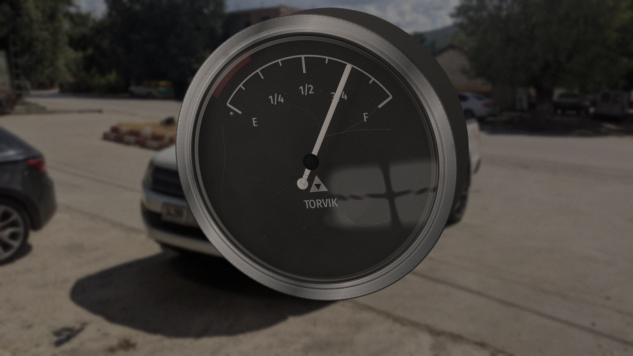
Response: {"value": 0.75}
